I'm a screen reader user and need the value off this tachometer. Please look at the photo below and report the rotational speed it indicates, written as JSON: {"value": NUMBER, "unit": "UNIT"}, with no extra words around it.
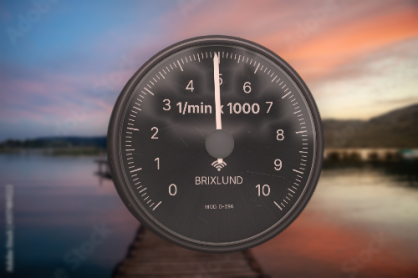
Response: {"value": 4900, "unit": "rpm"}
